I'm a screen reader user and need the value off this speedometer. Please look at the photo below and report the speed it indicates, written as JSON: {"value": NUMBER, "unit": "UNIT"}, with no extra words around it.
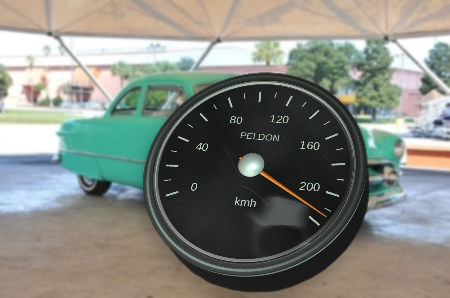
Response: {"value": 215, "unit": "km/h"}
